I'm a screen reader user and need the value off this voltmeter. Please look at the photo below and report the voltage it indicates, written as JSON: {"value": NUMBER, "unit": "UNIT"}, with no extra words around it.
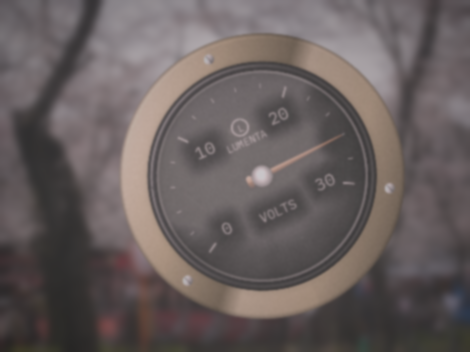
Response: {"value": 26, "unit": "V"}
